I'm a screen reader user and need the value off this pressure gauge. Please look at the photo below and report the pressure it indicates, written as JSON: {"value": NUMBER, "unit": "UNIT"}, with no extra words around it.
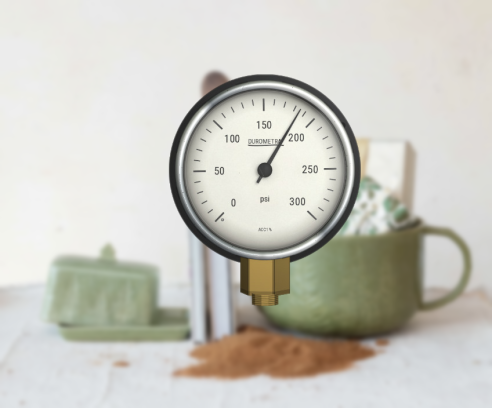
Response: {"value": 185, "unit": "psi"}
